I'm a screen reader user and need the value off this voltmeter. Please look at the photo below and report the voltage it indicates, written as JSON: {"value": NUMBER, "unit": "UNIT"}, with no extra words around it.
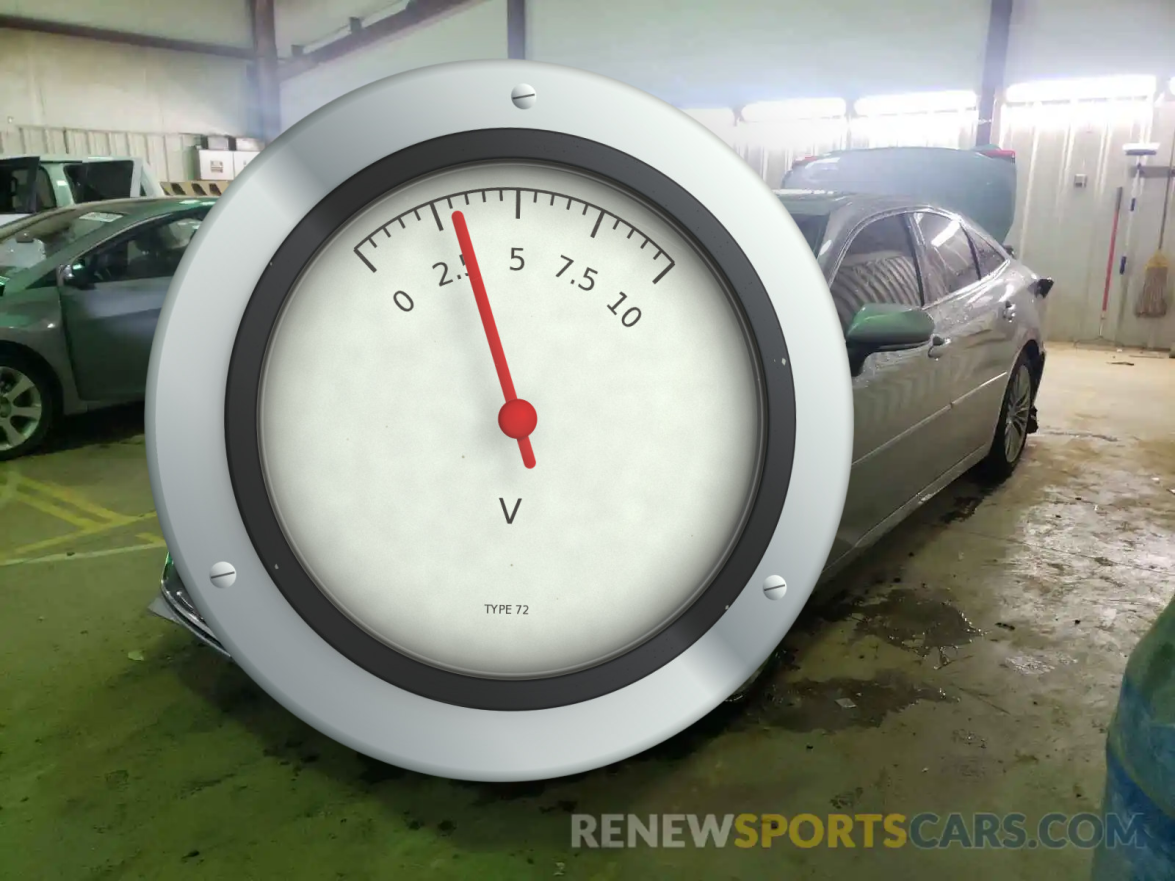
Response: {"value": 3, "unit": "V"}
